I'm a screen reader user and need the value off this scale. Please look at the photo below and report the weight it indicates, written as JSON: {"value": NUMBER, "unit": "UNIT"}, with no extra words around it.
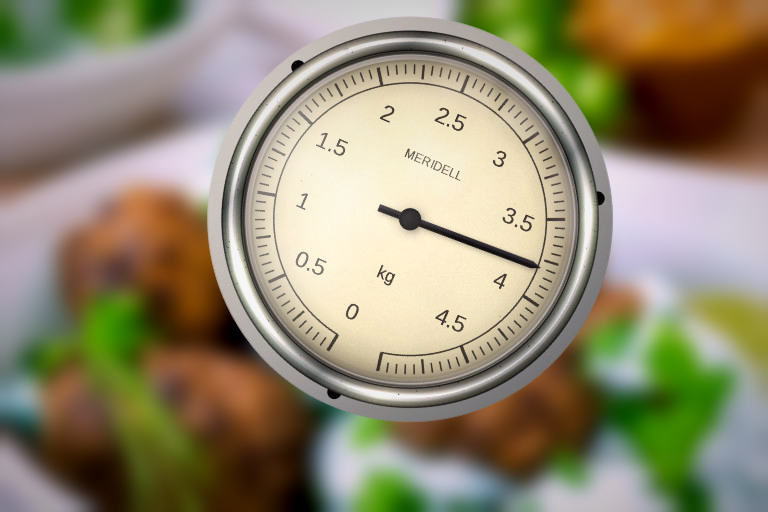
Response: {"value": 3.8, "unit": "kg"}
